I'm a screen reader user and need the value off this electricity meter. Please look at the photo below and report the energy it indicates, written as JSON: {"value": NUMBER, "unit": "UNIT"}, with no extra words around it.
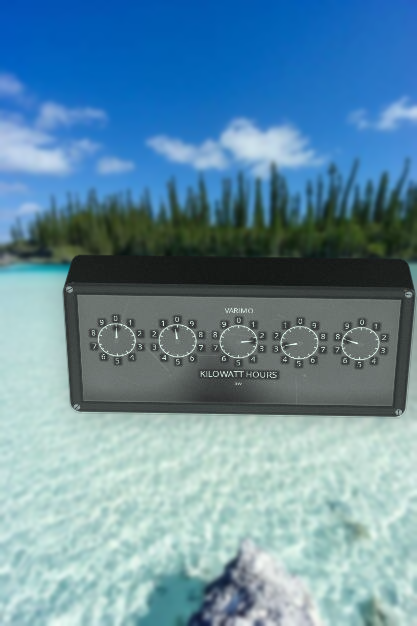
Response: {"value": 228, "unit": "kWh"}
